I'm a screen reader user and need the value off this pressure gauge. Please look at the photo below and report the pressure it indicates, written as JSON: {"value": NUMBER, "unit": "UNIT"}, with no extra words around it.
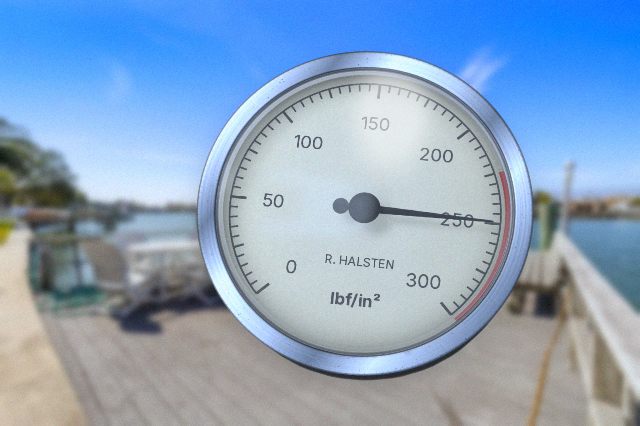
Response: {"value": 250, "unit": "psi"}
